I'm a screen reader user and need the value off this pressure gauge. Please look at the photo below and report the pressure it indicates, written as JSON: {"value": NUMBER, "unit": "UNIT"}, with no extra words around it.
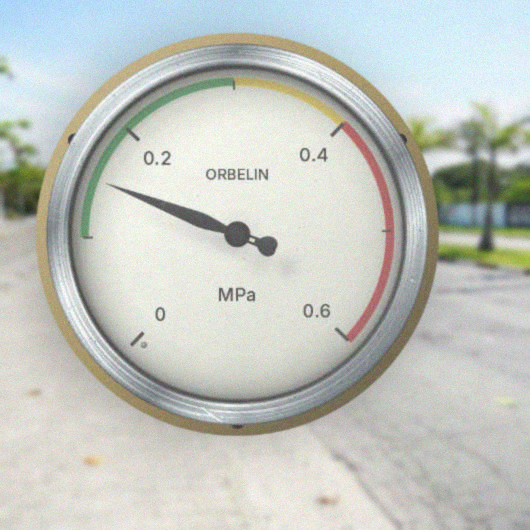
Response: {"value": 0.15, "unit": "MPa"}
